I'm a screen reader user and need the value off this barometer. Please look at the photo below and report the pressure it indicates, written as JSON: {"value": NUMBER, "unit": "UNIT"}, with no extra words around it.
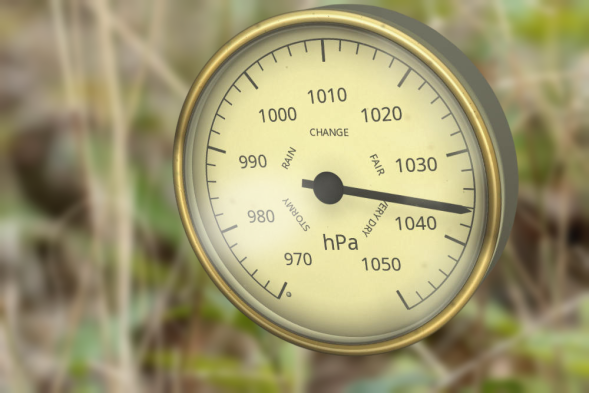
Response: {"value": 1036, "unit": "hPa"}
